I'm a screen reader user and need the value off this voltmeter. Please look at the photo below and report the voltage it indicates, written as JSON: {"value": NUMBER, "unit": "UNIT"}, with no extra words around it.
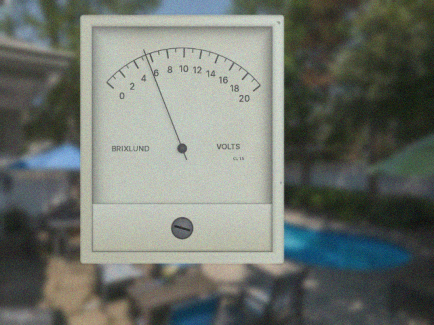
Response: {"value": 5.5, "unit": "V"}
